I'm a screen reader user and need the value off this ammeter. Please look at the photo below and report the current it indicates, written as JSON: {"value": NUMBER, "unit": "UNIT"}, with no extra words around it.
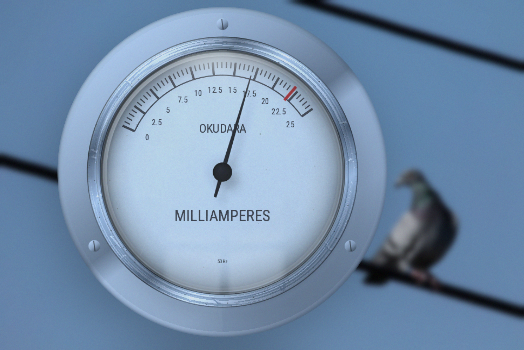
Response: {"value": 17, "unit": "mA"}
